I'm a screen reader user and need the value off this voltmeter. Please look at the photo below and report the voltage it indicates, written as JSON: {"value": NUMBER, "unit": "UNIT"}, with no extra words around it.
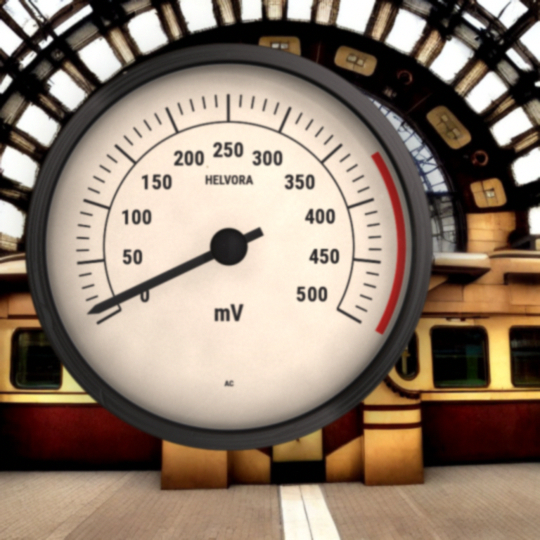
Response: {"value": 10, "unit": "mV"}
